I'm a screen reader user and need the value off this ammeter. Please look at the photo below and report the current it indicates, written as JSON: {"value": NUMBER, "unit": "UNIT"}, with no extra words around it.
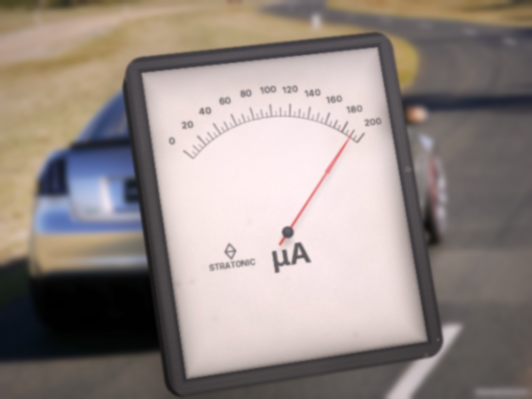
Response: {"value": 190, "unit": "µA"}
